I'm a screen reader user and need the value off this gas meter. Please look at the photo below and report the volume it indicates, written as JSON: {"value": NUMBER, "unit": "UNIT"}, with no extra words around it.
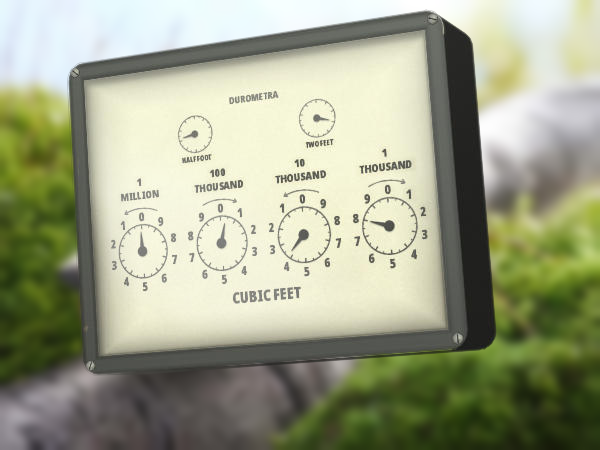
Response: {"value": 3800, "unit": "ft³"}
